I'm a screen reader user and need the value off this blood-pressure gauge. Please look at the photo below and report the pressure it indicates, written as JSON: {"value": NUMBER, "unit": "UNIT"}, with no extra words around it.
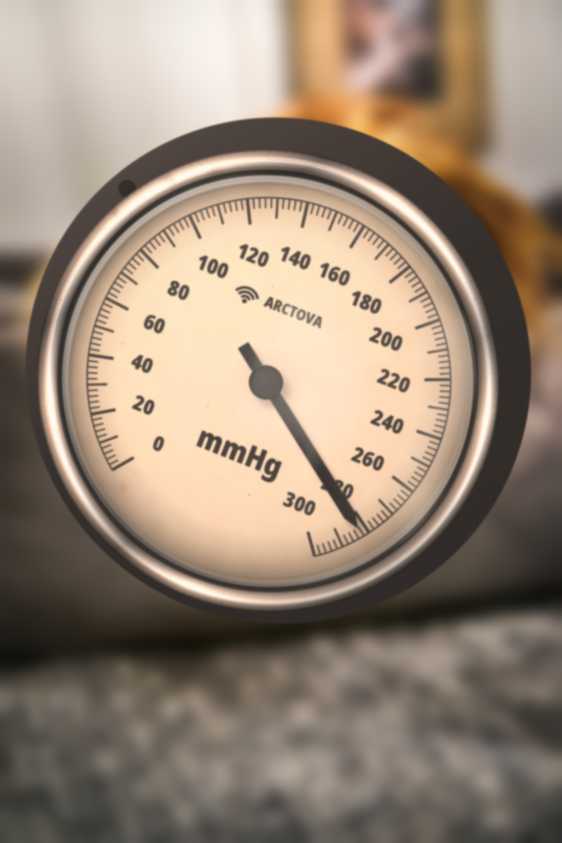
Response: {"value": 282, "unit": "mmHg"}
